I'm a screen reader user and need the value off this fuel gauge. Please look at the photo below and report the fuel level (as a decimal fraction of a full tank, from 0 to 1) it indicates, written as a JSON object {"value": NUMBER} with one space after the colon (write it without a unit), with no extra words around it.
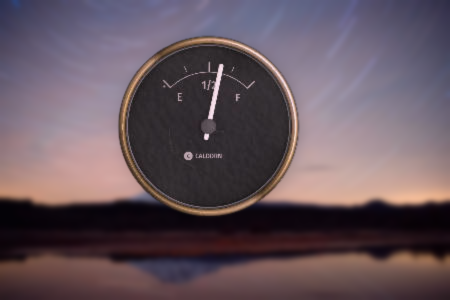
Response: {"value": 0.625}
